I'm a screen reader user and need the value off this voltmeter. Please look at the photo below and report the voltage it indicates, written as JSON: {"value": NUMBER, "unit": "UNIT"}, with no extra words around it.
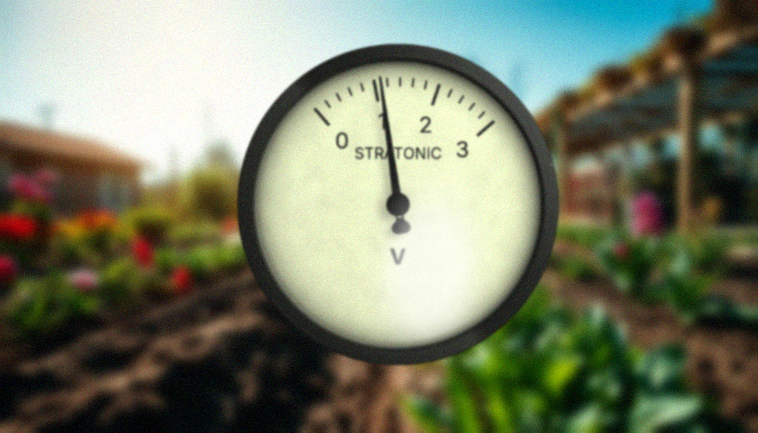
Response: {"value": 1.1, "unit": "V"}
